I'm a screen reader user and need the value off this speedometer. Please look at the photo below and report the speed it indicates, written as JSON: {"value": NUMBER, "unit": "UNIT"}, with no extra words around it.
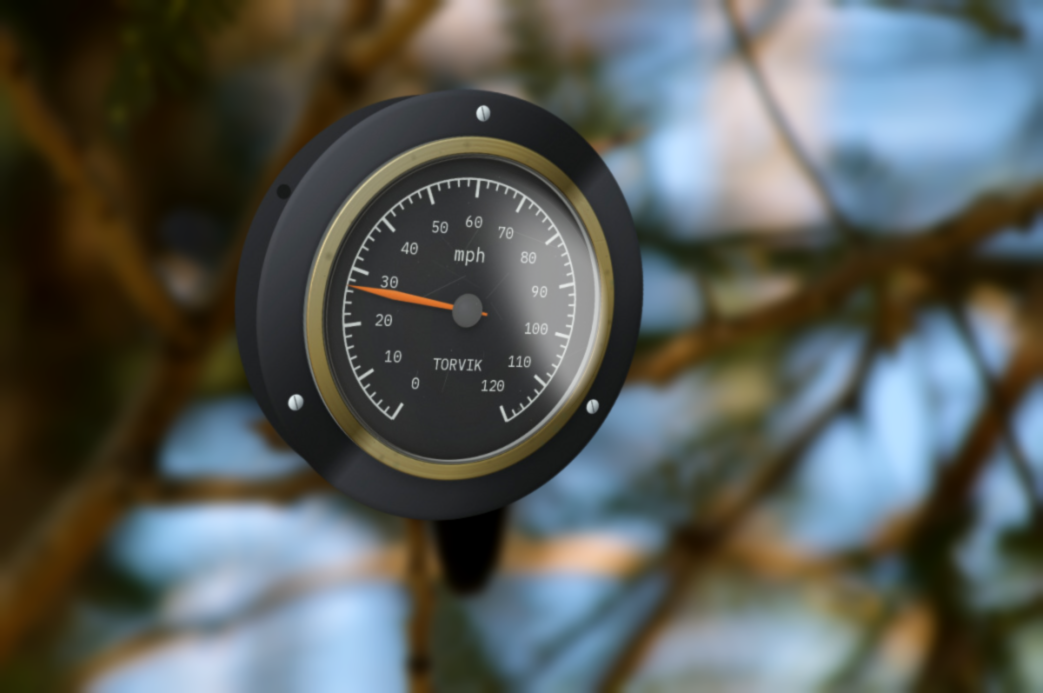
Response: {"value": 27, "unit": "mph"}
